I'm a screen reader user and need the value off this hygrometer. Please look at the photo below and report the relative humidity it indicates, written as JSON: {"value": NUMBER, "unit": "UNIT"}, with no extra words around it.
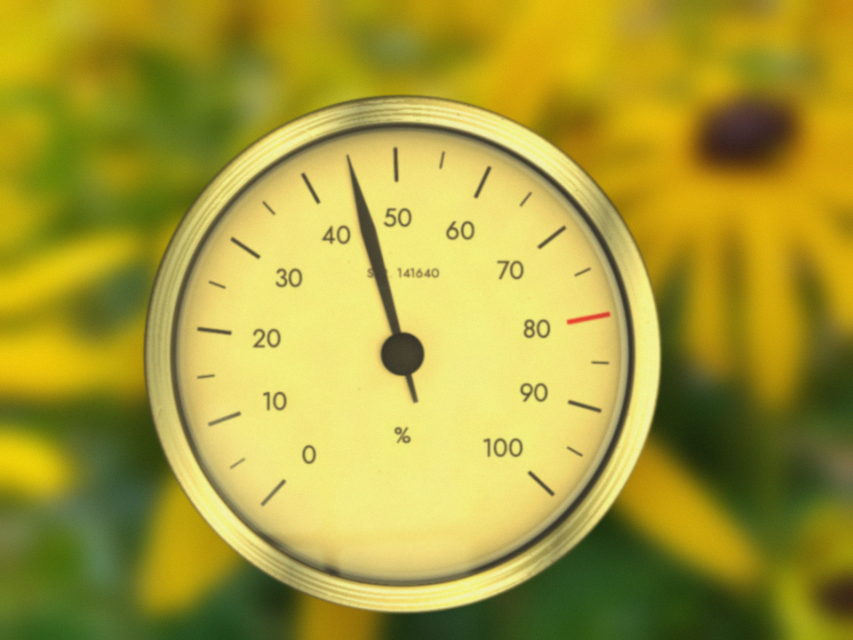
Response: {"value": 45, "unit": "%"}
